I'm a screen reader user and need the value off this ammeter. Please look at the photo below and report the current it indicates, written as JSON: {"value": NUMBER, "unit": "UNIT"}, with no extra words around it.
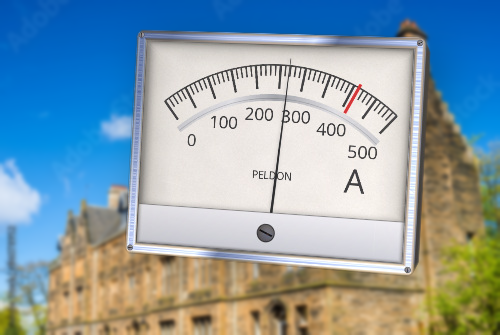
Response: {"value": 270, "unit": "A"}
